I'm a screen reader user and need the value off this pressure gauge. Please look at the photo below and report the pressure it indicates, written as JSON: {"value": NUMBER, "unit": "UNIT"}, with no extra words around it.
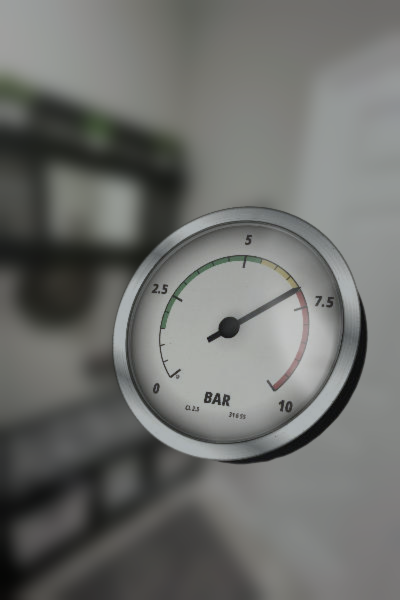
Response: {"value": 7, "unit": "bar"}
